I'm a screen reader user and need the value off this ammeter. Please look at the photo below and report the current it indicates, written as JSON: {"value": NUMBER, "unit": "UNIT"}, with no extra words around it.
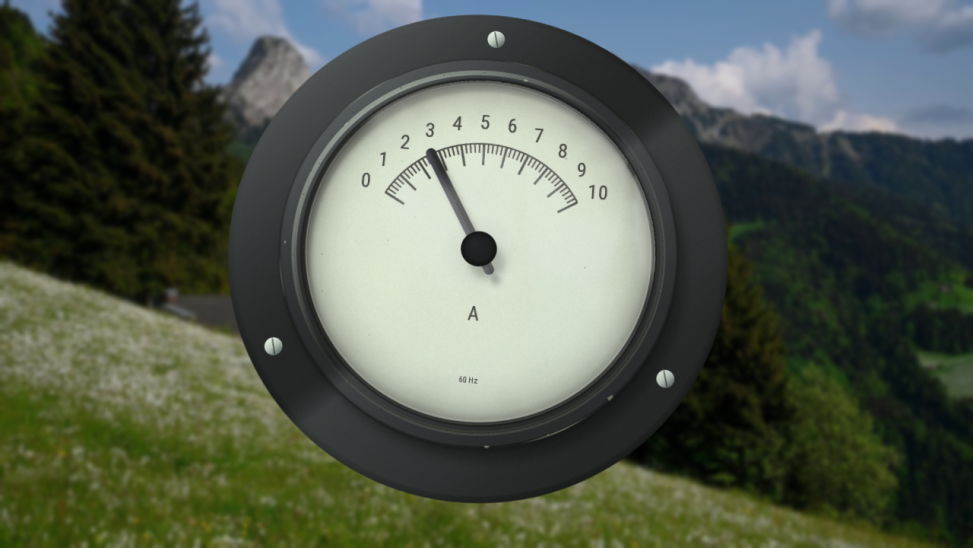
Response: {"value": 2.6, "unit": "A"}
